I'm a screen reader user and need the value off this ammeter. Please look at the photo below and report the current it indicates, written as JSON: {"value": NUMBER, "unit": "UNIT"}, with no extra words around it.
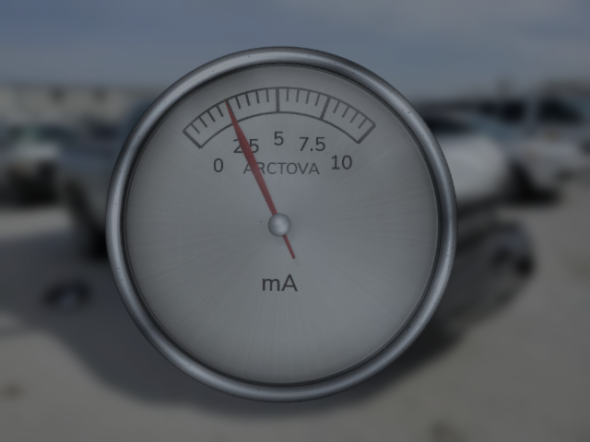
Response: {"value": 2.5, "unit": "mA"}
